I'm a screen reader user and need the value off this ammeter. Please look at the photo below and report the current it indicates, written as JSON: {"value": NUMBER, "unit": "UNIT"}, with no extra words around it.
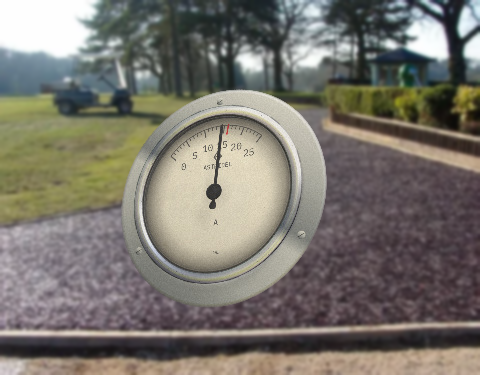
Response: {"value": 15, "unit": "A"}
